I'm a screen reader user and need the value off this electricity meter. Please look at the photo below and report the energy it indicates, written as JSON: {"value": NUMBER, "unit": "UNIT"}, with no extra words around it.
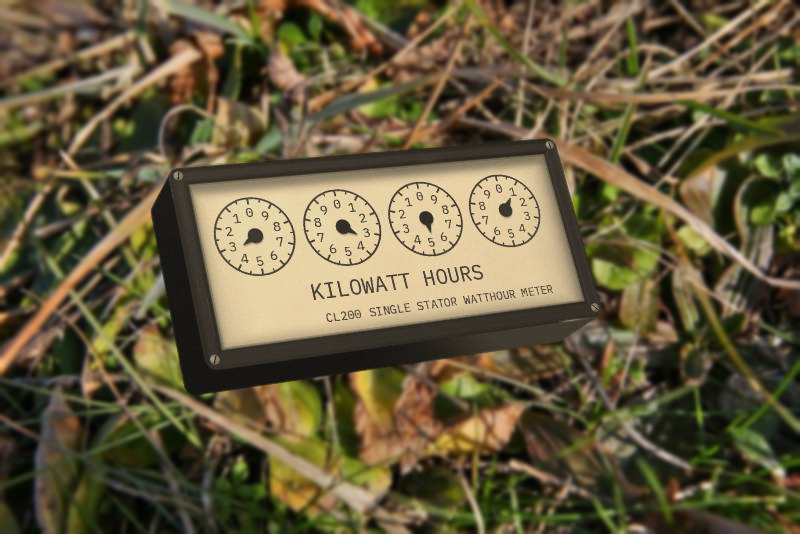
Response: {"value": 3351, "unit": "kWh"}
